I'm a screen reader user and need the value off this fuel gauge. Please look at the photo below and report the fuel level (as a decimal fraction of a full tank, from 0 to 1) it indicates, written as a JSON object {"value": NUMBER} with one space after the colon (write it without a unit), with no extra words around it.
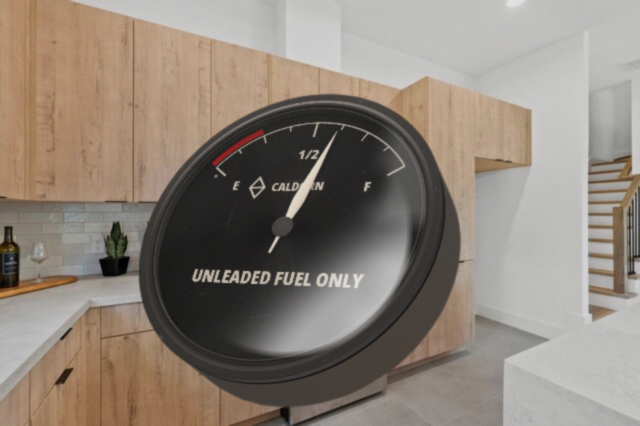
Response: {"value": 0.625}
